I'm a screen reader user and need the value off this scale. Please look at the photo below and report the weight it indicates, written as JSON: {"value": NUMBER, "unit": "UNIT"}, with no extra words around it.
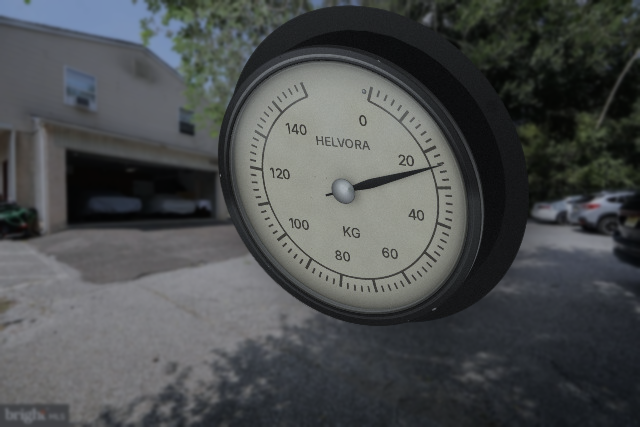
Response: {"value": 24, "unit": "kg"}
